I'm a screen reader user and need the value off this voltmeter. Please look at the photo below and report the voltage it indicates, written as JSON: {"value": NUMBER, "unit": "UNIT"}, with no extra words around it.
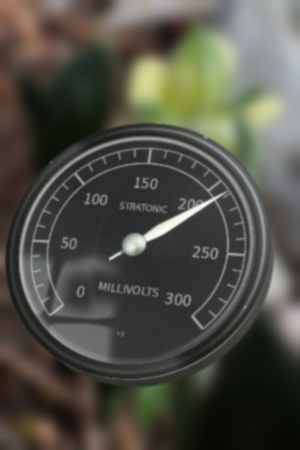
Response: {"value": 210, "unit": "mV"}
